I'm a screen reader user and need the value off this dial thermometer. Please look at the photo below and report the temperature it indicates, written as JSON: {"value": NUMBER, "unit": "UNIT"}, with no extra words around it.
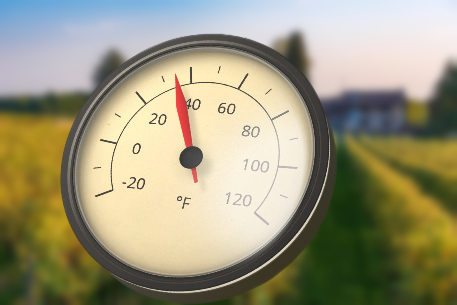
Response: {"value": 35, "unit": "°F"}
